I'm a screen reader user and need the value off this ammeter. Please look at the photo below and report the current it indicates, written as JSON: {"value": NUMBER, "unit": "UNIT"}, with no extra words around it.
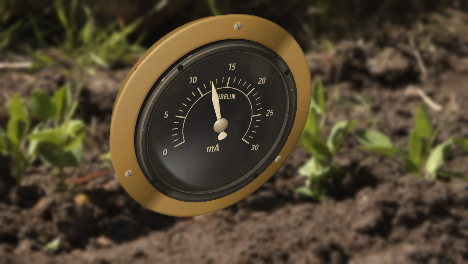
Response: {"value": 12, "unit": "mA"}
